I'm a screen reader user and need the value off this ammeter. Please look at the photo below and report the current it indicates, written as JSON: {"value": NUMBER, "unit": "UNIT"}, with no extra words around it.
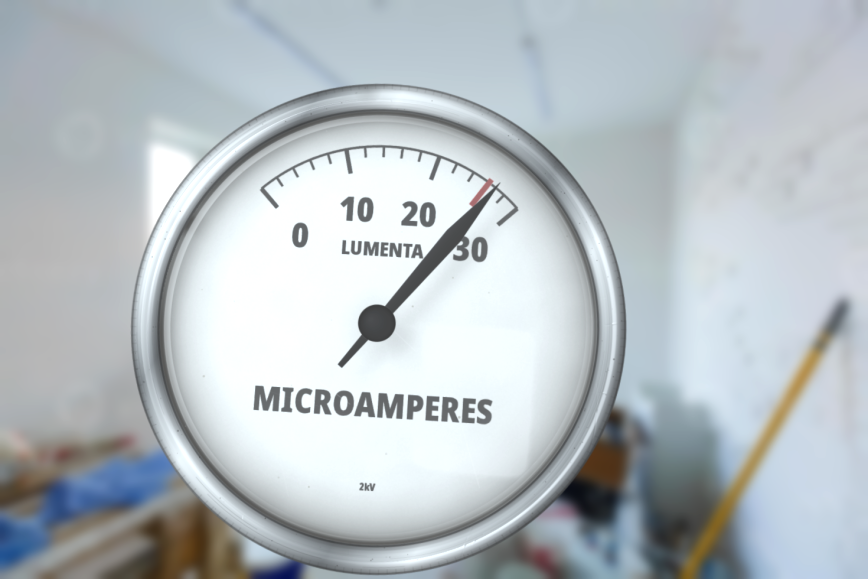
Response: {"value": 27, "unit": "µA"}
